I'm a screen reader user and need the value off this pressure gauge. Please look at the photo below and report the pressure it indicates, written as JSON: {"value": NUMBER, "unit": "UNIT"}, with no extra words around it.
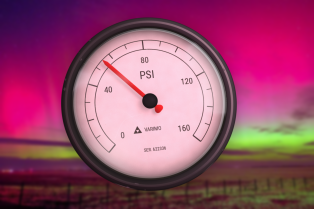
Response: {"value": 55, "unit": "psi"}
